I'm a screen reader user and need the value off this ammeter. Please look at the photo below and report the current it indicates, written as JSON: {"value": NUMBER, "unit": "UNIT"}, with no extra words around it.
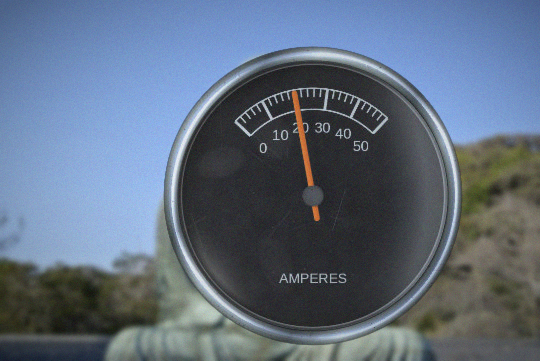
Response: {"value": 20, "unit": "A"}
